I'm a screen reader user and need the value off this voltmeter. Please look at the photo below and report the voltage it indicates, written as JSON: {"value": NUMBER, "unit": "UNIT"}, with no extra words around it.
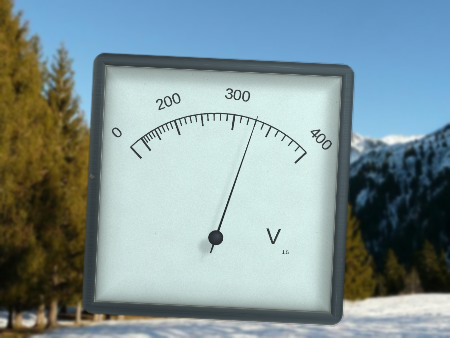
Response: {"value": 330, "unit": "V"}
